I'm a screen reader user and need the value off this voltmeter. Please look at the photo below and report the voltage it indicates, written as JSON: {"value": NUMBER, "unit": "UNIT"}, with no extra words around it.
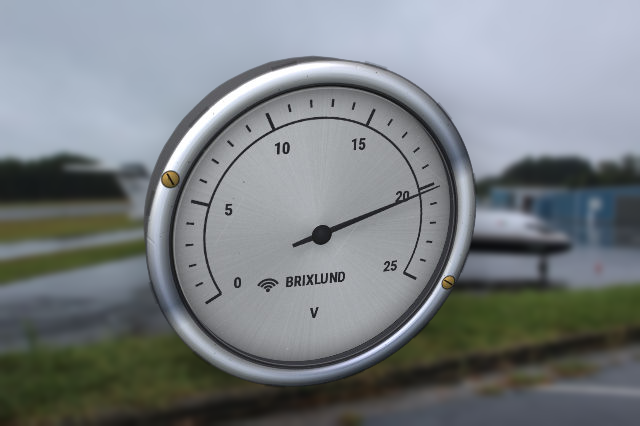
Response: {"value": 20, "unit": "V"}
